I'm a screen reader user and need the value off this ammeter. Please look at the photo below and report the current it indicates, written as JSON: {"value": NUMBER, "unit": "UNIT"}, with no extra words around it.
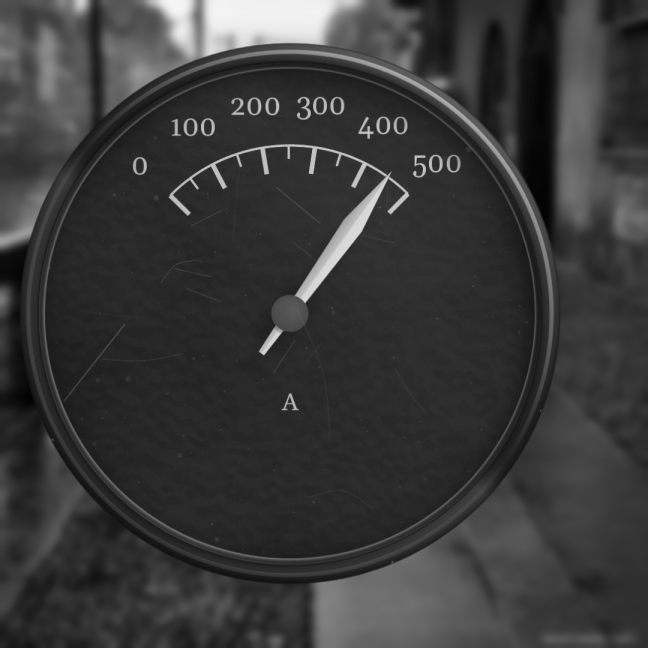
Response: {"value": 450, "unit": "A"}
